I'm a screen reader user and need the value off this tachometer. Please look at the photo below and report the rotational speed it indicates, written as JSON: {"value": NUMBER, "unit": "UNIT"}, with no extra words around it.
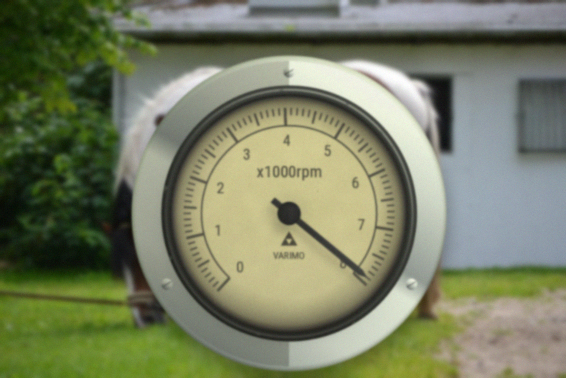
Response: {"value": 7900, "unit": "rpm"}
